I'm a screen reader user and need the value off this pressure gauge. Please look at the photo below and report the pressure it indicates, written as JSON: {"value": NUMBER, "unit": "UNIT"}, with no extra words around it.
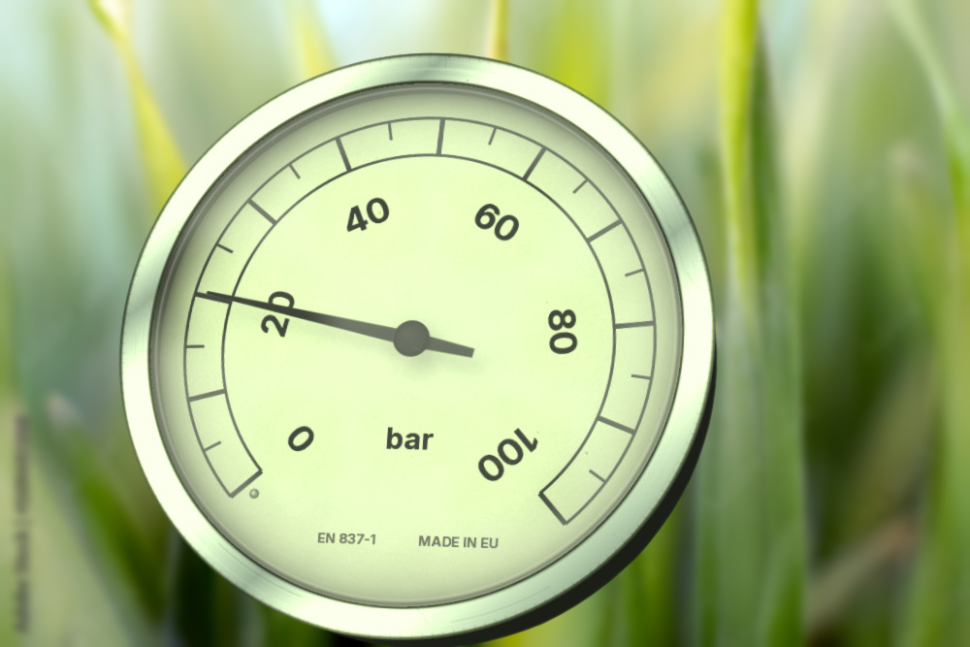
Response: {"value": 20, "unit": "bar"}
